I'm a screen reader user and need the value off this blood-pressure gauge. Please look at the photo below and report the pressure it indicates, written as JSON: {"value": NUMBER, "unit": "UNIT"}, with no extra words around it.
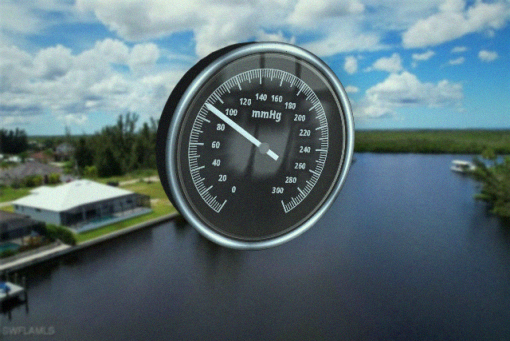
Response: {"value": 90, "unit": "mmHg"}
